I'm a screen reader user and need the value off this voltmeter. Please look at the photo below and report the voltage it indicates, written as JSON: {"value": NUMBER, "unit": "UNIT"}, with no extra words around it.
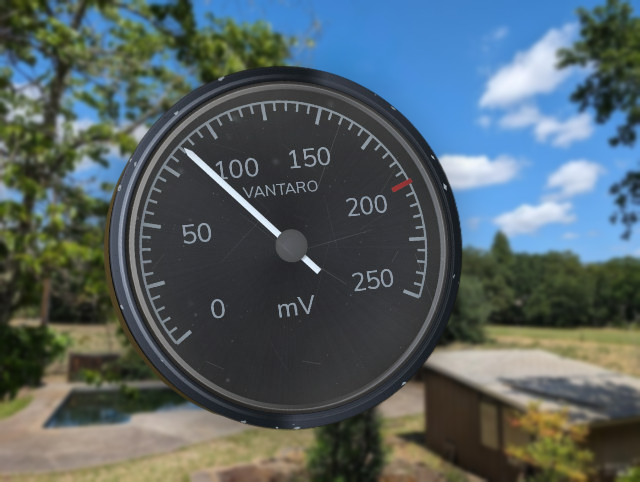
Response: {"value": 85, "unit": "mV"}
